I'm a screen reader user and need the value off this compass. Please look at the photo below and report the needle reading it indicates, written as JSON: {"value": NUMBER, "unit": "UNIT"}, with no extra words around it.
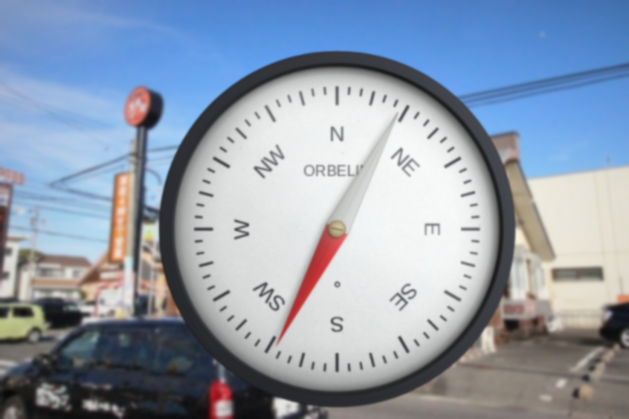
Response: {"value": 207.5, "unit": "°"}
